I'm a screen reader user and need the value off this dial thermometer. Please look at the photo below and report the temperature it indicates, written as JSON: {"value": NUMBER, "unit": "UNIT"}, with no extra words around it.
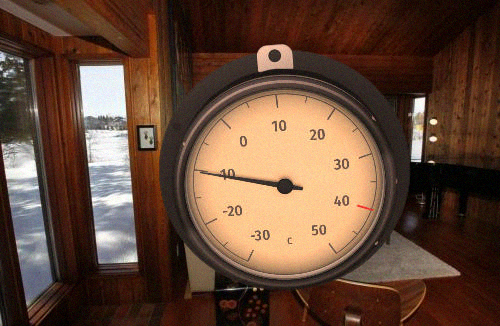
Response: {"value": -10, "unit": "°C"}
